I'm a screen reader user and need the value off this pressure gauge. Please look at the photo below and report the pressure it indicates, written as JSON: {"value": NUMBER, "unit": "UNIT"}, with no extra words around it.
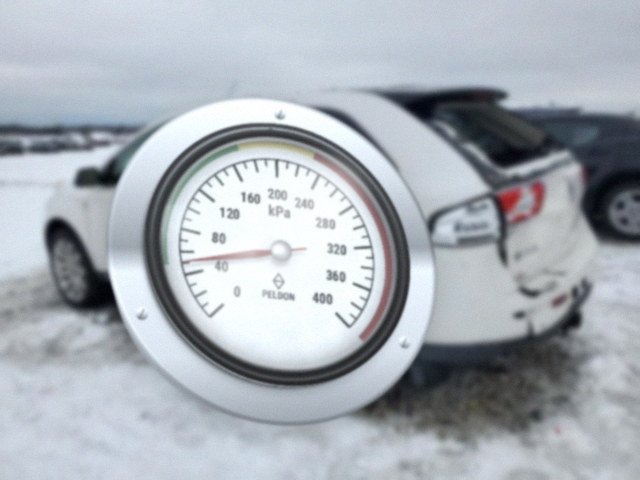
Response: {"value": 50, "unit": "kPa"}
